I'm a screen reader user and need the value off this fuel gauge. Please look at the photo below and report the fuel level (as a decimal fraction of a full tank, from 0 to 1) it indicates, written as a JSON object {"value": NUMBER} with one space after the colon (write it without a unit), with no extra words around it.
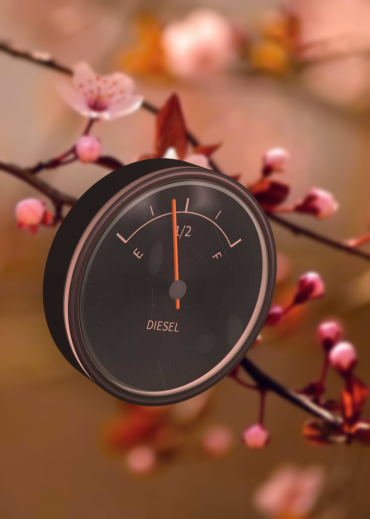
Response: {"value": 0.375}
